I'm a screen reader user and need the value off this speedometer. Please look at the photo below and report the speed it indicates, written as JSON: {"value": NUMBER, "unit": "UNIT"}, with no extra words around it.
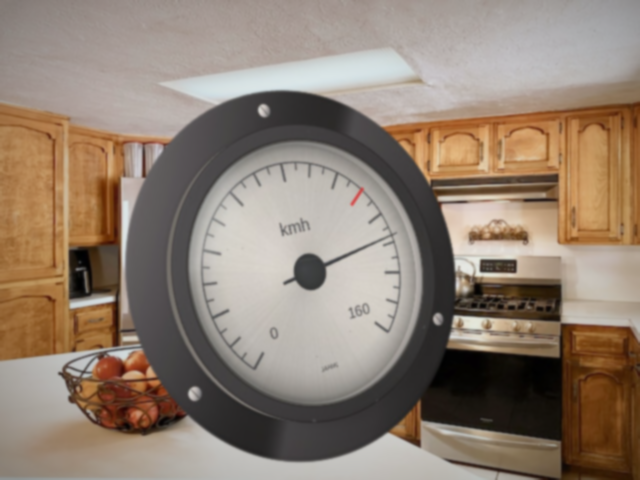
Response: {"value": 127.5, "unit": "km/h"}
